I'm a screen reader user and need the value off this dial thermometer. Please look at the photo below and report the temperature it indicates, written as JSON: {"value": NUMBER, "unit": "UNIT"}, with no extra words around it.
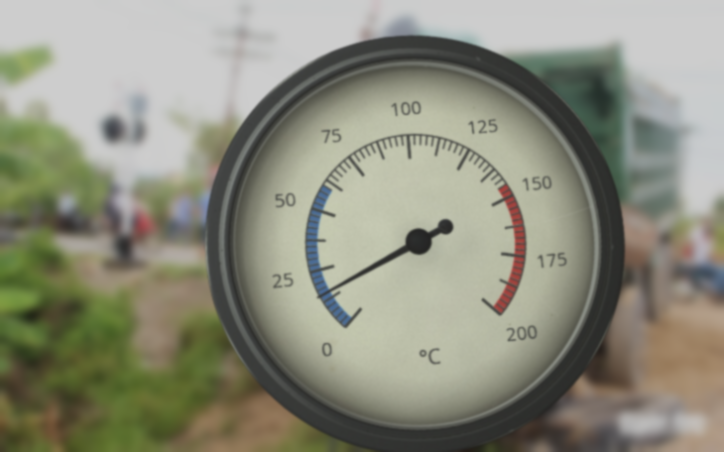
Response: {"value": 15, "unit": "°C"}
